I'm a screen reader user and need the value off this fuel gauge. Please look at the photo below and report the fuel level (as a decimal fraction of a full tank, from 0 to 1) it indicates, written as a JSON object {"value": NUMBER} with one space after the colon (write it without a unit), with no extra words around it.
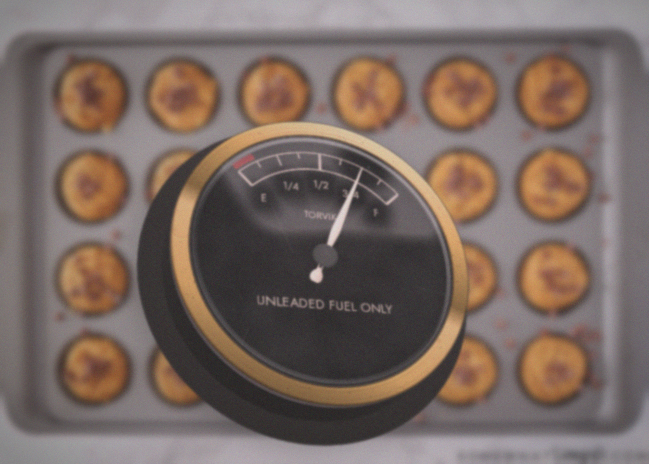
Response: {"value": 0.75}
